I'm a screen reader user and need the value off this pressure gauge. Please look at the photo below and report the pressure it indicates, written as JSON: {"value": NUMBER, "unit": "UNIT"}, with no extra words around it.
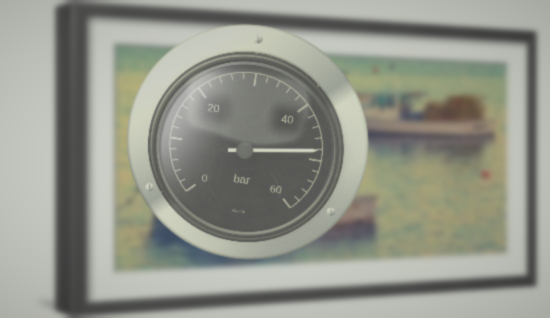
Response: {"value": 48, "unit": "bar"}
